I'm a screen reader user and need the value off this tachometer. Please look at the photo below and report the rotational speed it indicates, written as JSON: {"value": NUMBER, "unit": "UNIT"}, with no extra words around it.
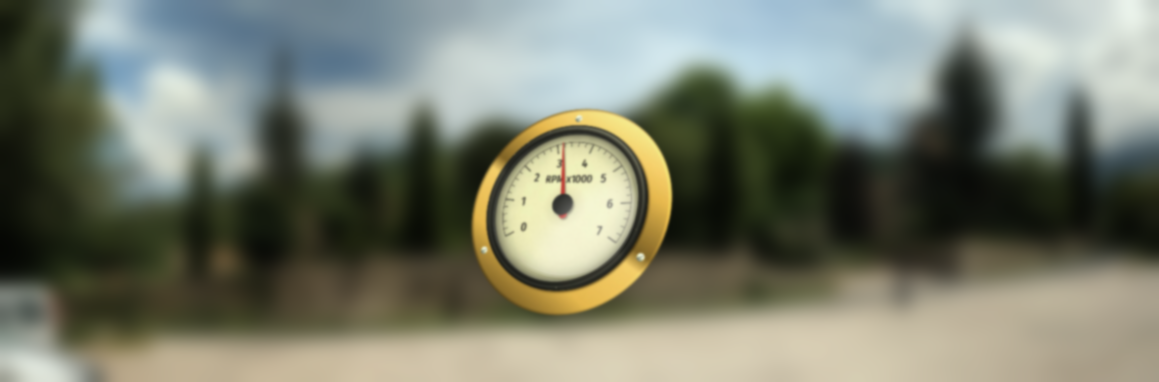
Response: {"value": 3200, "unit": "rpm"}
